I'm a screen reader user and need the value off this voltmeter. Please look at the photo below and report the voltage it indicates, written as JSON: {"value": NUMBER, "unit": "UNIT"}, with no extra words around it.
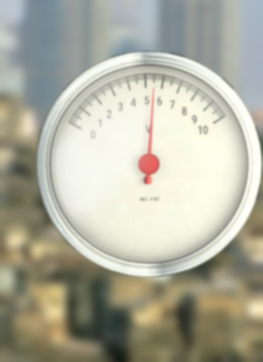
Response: {"value": 5.5, "unit": "V"}
